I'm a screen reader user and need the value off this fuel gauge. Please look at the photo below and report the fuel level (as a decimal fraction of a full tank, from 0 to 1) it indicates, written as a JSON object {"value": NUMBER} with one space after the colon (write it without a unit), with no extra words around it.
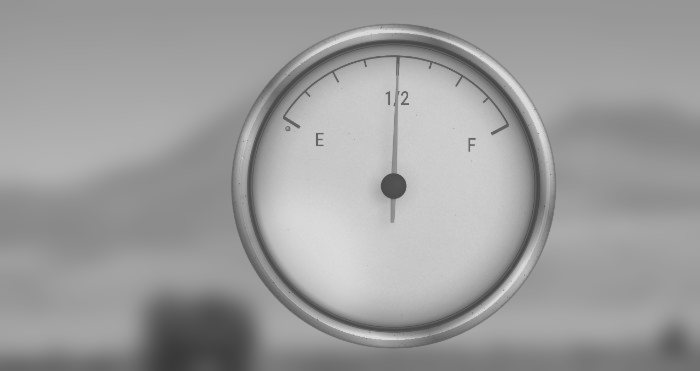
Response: {"value": 0.5}
